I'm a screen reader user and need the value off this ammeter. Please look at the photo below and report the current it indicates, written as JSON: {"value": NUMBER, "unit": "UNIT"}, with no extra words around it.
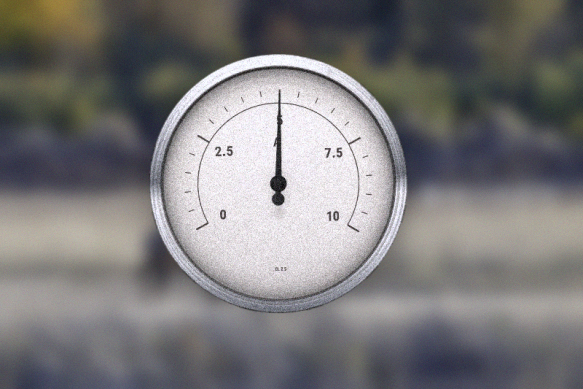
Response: {"value": 5, "unit": "A"}
